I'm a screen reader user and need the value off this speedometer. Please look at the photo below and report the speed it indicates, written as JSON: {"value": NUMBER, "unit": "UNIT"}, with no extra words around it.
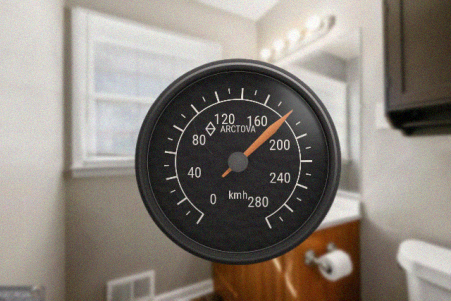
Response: {"value": 180, "unit": "km/h"}
